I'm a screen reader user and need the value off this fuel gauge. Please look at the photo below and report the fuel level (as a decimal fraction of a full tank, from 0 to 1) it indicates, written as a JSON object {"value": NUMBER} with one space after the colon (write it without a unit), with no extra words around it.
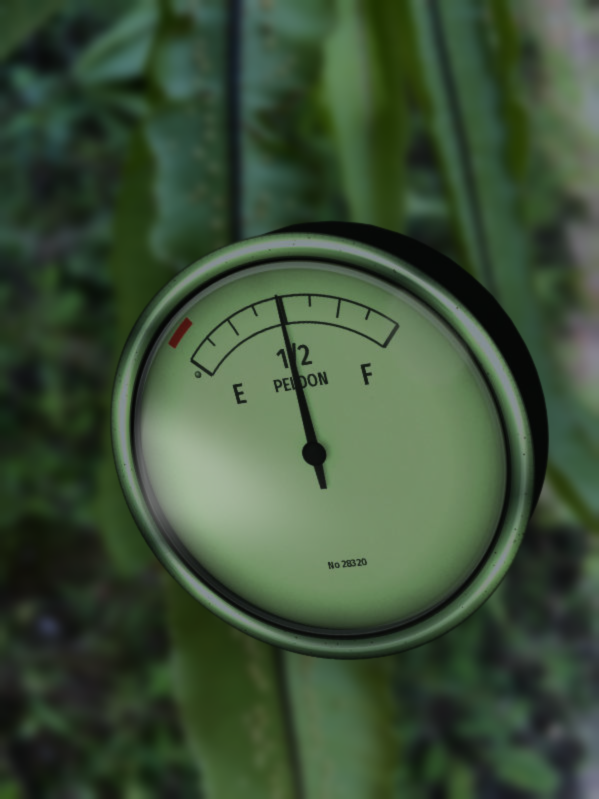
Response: {"value": 0.5}
